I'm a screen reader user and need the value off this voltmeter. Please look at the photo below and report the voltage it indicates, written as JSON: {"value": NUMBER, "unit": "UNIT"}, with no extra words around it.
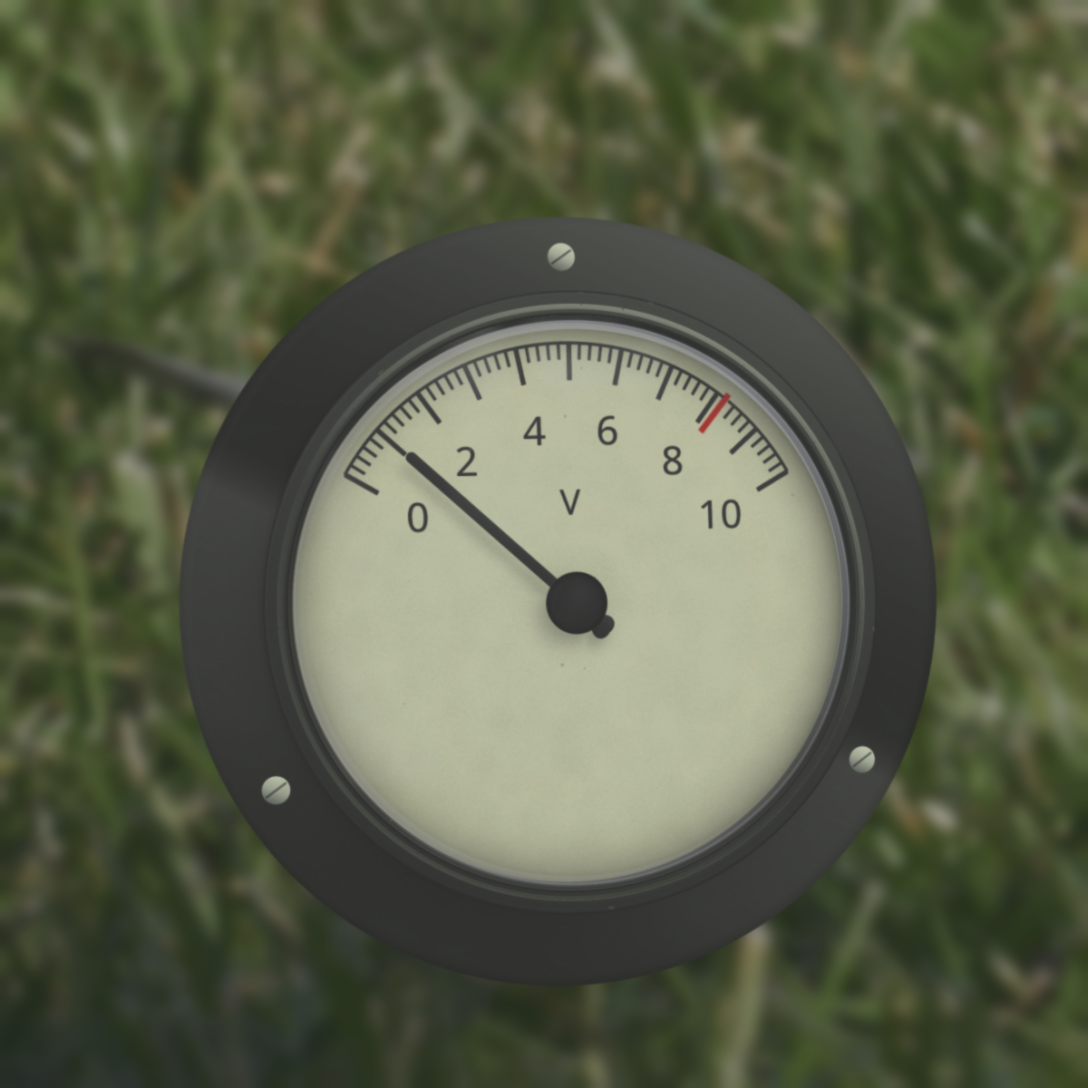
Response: {"value": 1, "unit": "V"}
